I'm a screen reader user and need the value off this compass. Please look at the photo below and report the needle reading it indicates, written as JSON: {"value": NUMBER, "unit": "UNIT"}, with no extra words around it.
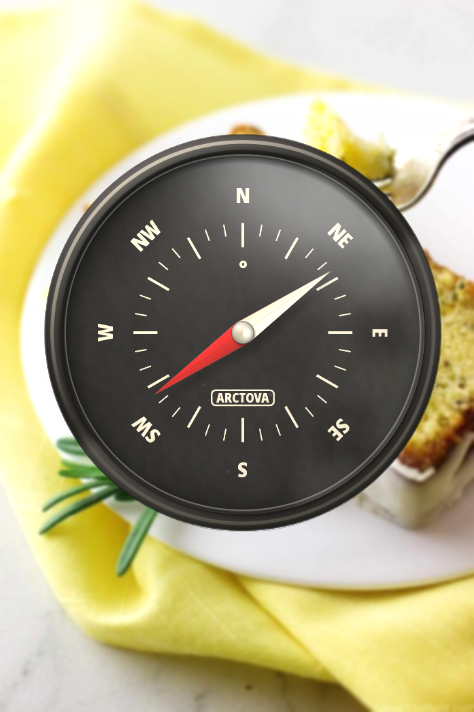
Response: {"value": 235, "unit": "°"}
